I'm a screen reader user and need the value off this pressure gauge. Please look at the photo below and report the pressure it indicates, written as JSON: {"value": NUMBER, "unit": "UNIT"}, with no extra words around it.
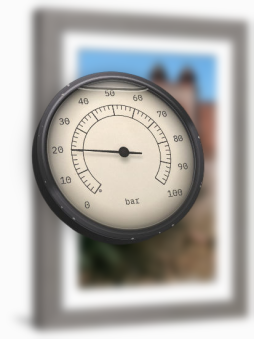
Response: {"value": 20, "unit": "bar"}
